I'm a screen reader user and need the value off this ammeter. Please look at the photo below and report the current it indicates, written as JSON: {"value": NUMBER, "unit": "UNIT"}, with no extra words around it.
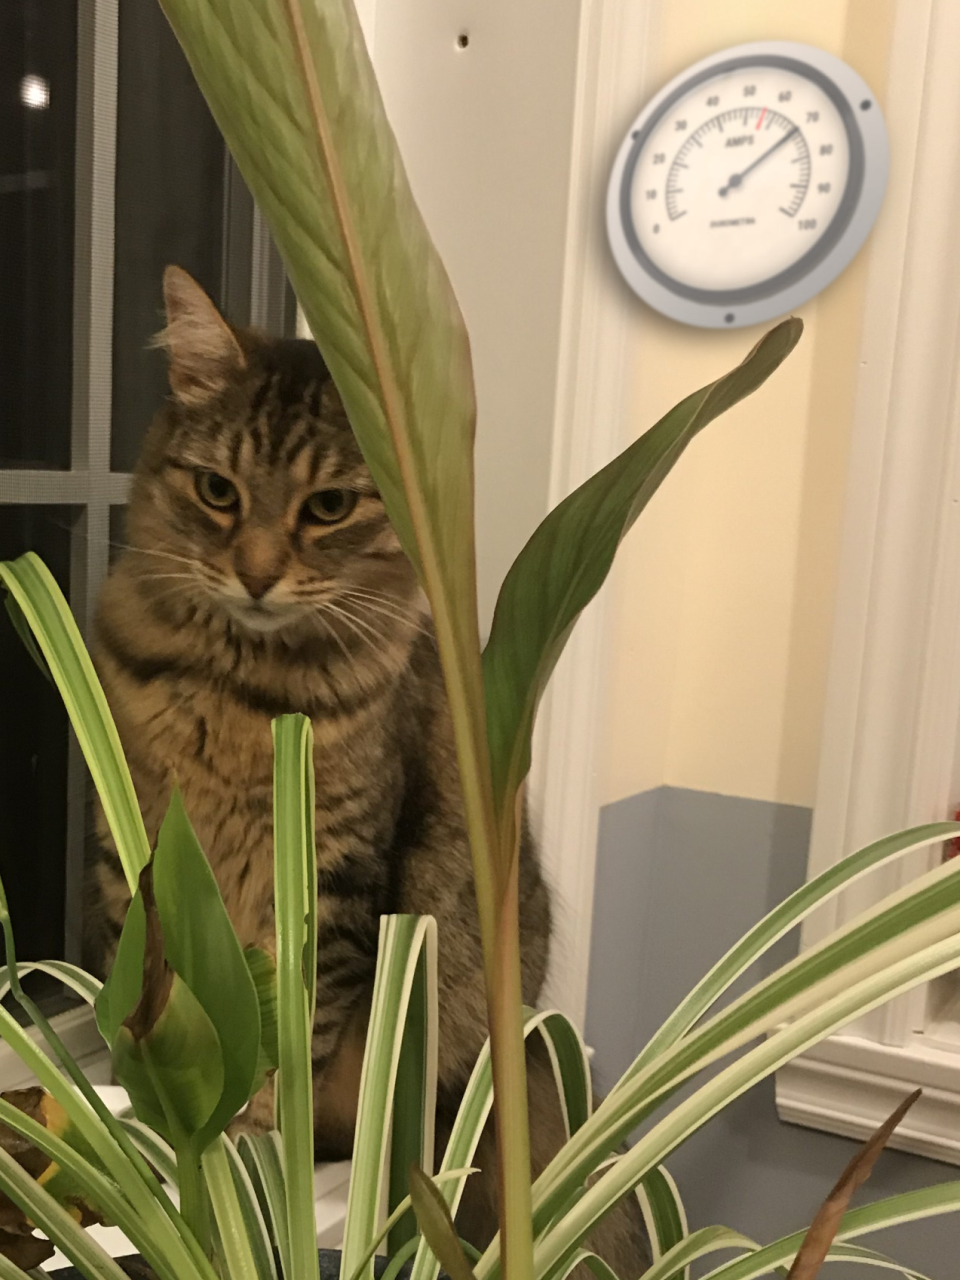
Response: {"value": 70, "unit": "A"}
